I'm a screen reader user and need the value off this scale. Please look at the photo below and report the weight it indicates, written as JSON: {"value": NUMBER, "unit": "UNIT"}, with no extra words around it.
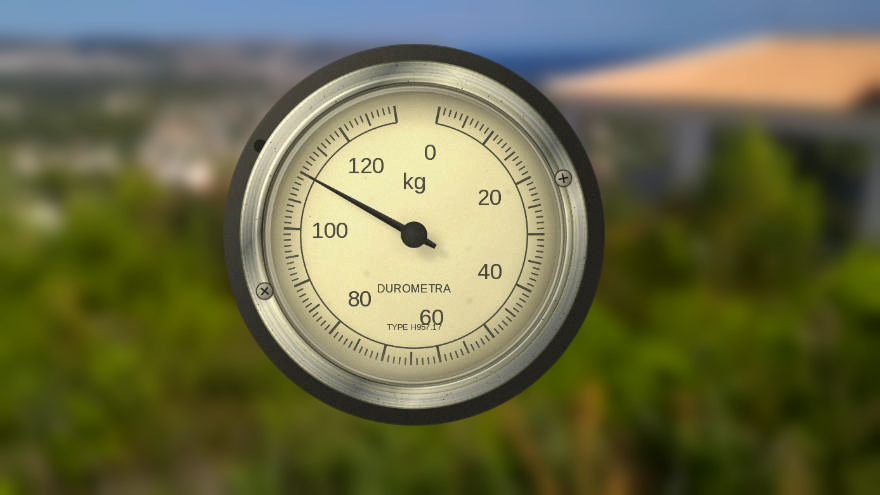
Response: {"value": 110, "unit": "kg"}
